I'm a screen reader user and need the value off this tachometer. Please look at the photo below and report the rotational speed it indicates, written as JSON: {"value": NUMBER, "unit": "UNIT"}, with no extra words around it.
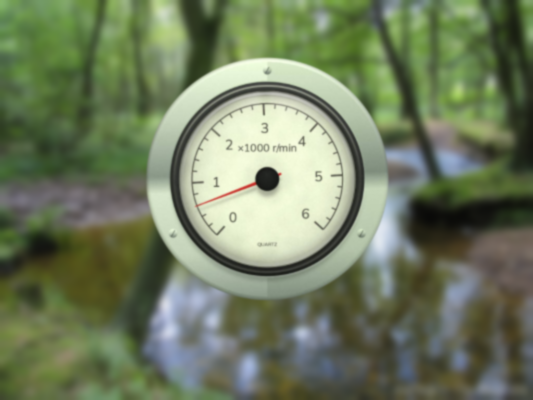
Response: {"value": 600, "unit": "rpm"}
